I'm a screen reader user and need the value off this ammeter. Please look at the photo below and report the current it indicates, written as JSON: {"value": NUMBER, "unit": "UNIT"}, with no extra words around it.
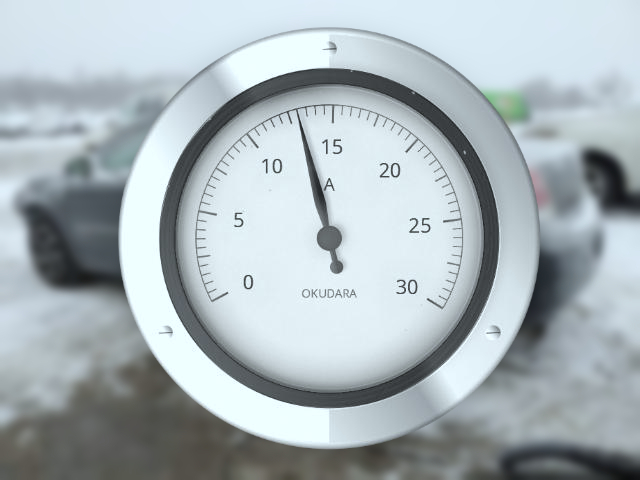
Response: {"value": 13, "unit": "A"}
